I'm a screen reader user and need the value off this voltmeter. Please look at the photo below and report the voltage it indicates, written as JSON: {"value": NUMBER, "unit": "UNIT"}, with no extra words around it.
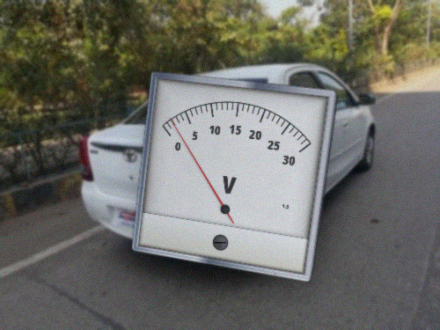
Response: {"value": 2, "unit": "V"}
